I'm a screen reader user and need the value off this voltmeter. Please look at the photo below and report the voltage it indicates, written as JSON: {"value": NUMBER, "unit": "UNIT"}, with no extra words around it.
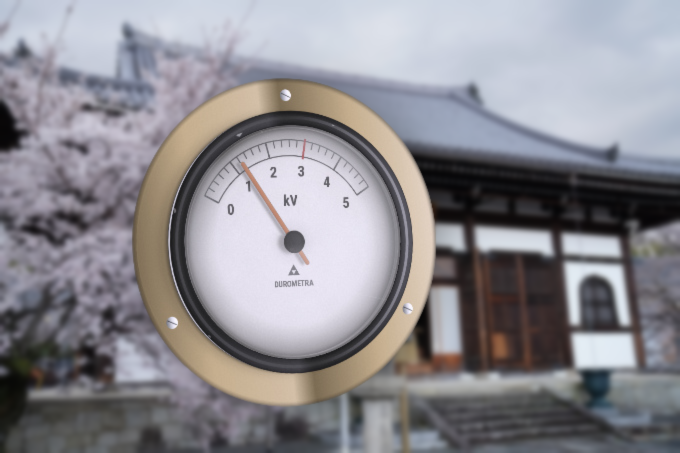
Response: {"value": 1.2, "unit": "kV"}
